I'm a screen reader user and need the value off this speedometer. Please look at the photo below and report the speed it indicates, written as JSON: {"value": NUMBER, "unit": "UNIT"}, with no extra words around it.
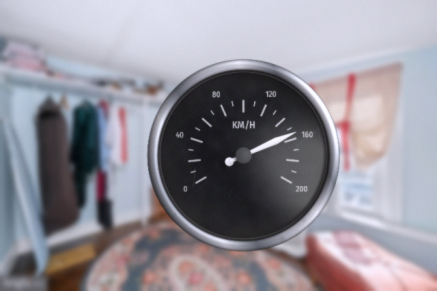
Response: {"value": 155, "unit": "km/h"}
